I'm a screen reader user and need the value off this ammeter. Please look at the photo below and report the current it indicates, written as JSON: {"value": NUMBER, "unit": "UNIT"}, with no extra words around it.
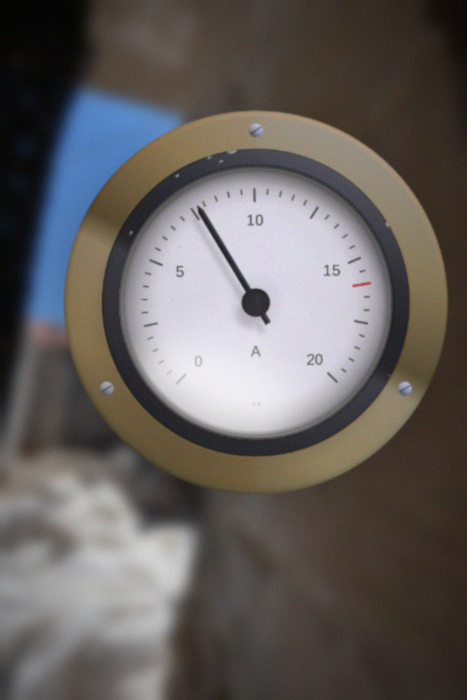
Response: {"value": 7.75, "unit": "A"}
